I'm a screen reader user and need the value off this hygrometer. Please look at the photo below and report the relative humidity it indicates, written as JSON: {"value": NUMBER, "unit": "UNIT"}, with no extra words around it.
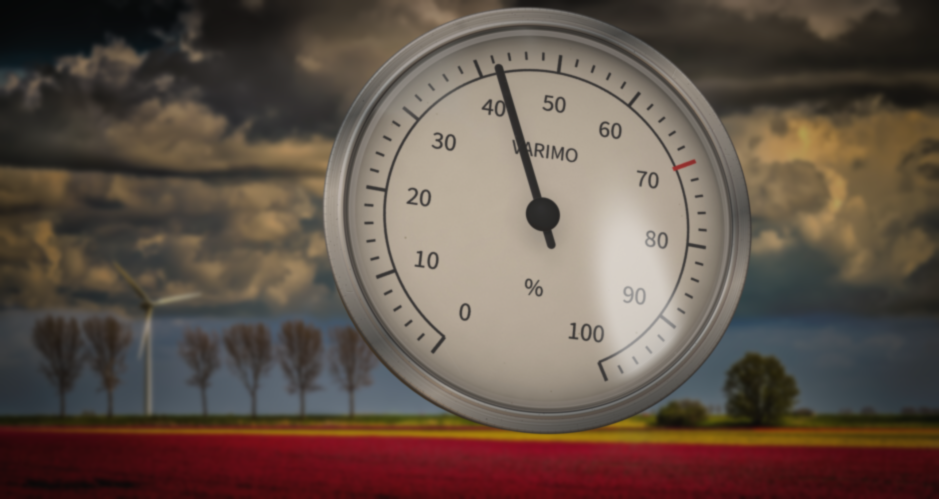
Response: {"value": 42, "unit": "%"}
